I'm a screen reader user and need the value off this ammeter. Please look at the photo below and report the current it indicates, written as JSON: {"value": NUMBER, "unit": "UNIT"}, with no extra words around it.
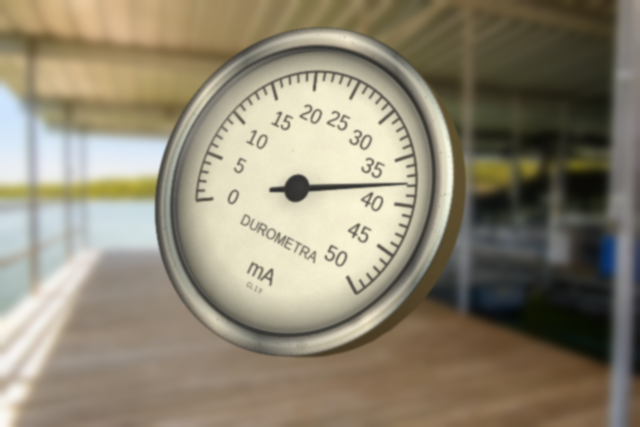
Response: {"value": 38, "unit": "mA"}
